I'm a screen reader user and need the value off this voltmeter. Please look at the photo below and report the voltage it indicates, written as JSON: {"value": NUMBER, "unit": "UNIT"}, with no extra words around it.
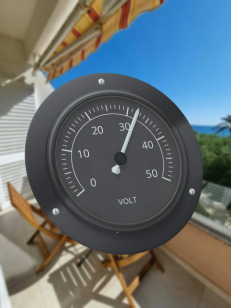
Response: {"value": 32, "unit": "V"}
